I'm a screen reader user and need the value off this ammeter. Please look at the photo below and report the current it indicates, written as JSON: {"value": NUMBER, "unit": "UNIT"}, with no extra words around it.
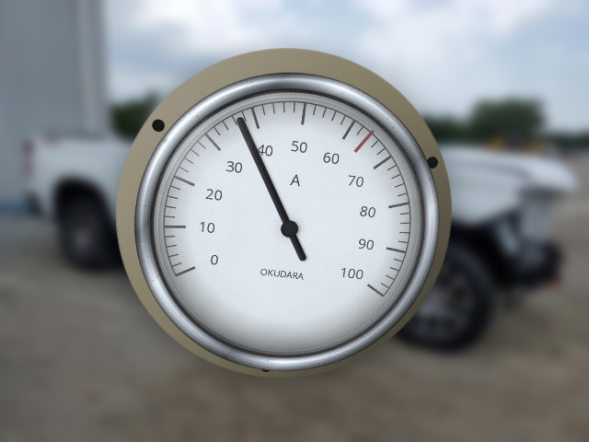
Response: {"value": 37, "unit": "A"}
